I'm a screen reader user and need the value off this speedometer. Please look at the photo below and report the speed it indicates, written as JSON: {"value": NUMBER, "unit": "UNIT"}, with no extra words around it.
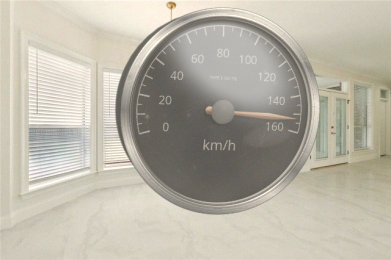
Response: {"value": 152.5, "unit": "km/h"}
